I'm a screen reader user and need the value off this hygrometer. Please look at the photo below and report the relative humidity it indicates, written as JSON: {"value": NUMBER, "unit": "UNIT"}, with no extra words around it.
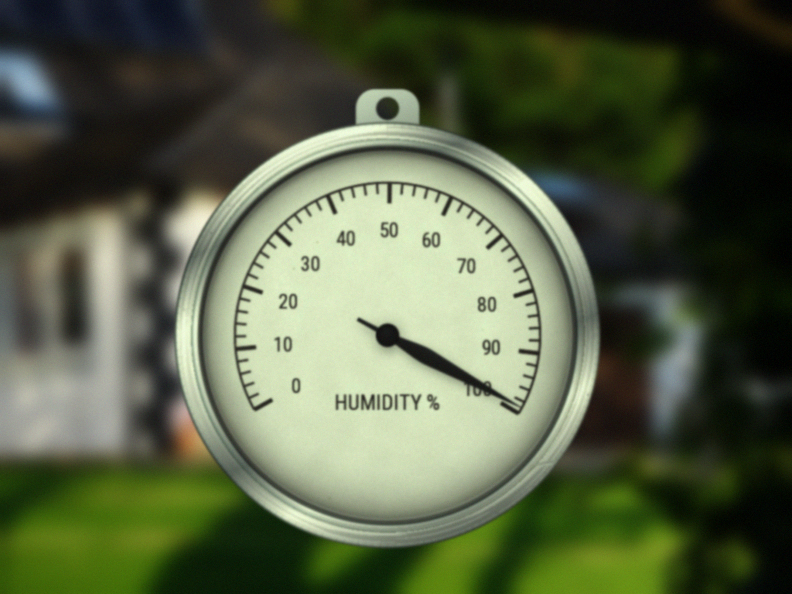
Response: {"value": 99, "unit": "%"}
